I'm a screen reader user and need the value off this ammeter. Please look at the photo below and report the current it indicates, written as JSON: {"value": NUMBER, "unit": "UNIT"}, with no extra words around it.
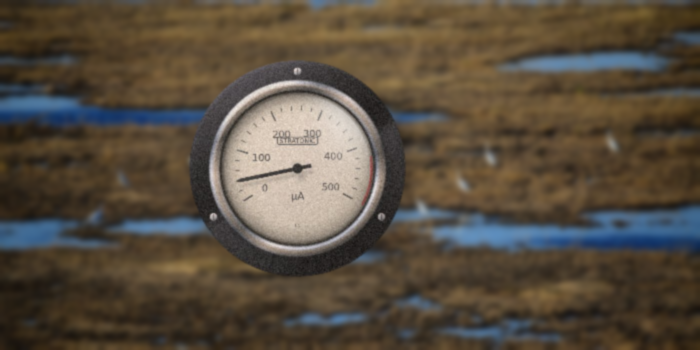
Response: {"value": 40, "unit": "µA"}
